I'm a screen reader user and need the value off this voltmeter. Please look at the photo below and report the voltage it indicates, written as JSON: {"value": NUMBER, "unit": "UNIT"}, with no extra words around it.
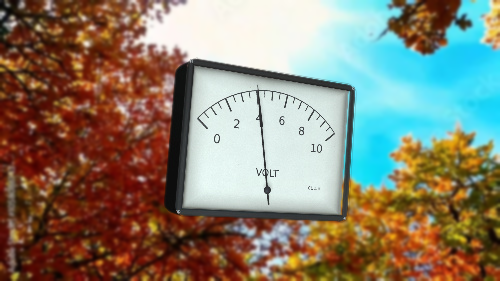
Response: {"value": 4, "unit": "V"}
